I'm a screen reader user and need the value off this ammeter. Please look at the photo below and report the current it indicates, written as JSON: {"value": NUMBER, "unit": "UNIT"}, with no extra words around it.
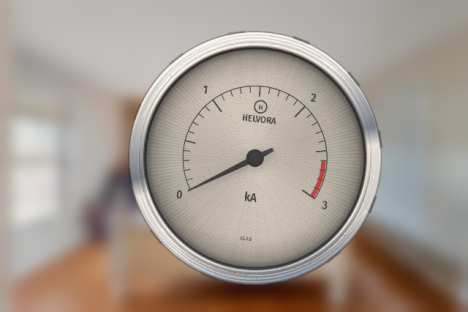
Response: {"value": 0, "unit": "kA"}
